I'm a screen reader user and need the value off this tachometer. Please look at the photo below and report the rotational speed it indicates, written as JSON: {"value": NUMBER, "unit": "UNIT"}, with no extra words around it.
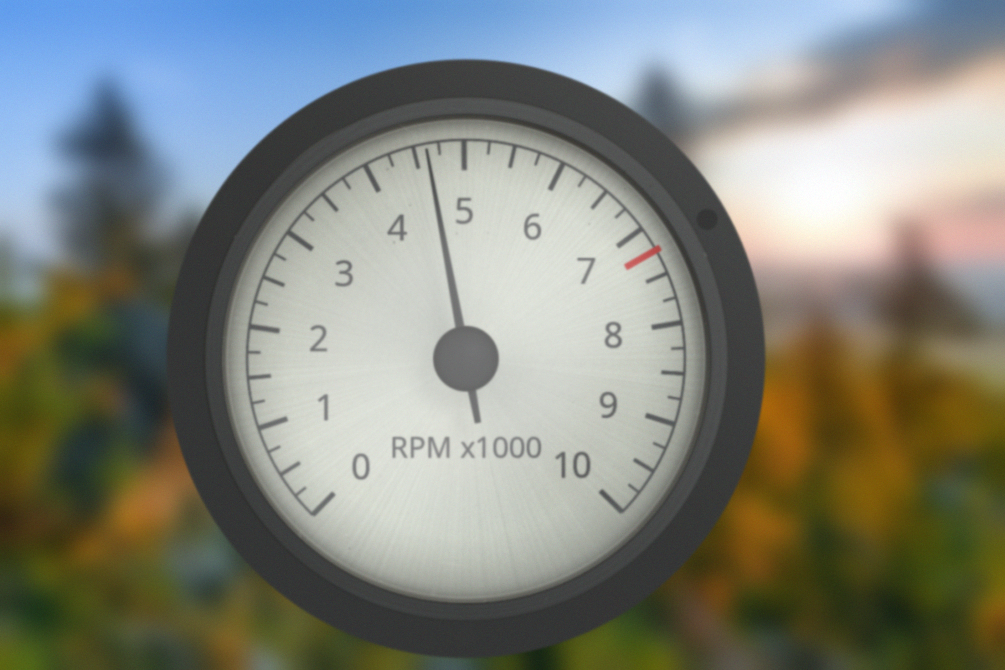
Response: {"value": 4625, "unit": "rpm"}
